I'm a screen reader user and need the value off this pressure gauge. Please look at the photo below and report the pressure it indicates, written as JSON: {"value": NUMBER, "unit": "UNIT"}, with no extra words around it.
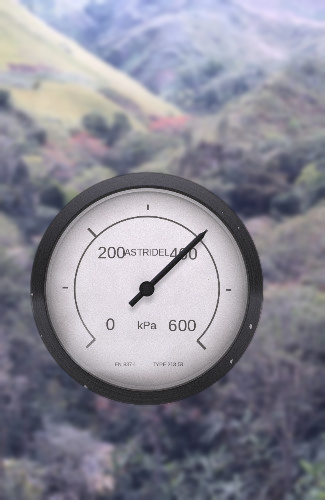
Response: {"value": 400, "unit": "kPa"}
